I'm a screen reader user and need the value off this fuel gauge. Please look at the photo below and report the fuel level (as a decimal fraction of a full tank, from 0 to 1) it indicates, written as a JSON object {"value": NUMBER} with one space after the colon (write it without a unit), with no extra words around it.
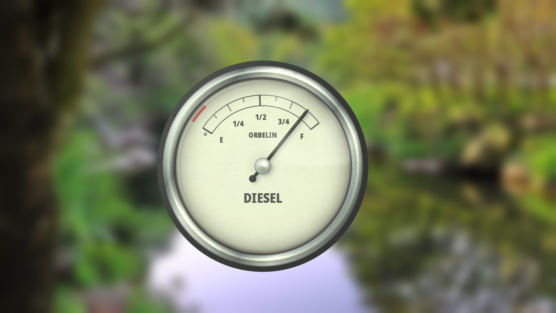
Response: {"value": 0.875}
